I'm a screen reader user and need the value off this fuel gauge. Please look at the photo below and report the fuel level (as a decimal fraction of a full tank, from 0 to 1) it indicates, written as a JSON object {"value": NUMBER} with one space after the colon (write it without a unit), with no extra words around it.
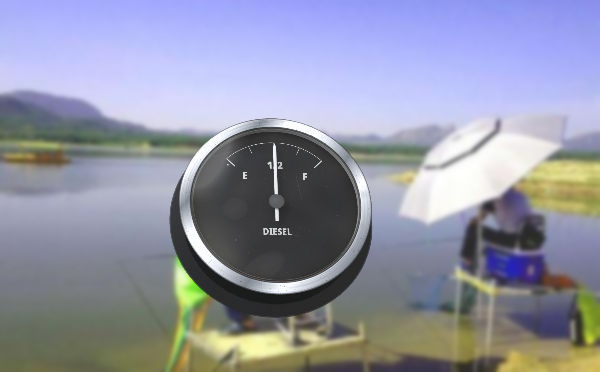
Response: {"value": 0.5}
